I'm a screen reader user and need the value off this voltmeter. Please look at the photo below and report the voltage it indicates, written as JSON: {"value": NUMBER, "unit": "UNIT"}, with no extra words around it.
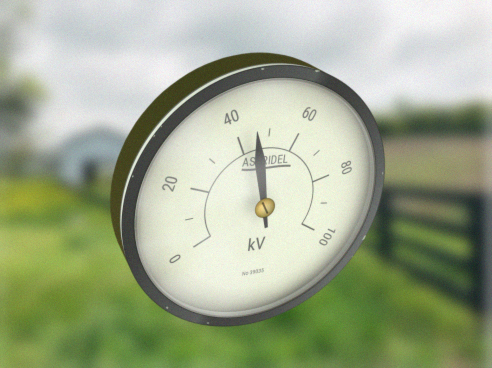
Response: {"value": 45, "unit": "kV"}
